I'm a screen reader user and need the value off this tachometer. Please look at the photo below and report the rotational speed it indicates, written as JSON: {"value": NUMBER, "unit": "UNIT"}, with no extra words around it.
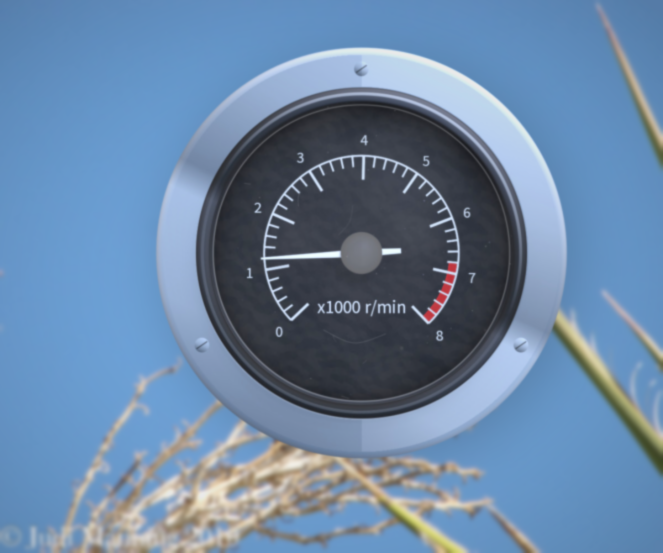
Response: {"value": 1200, "unit": "rpm"}
